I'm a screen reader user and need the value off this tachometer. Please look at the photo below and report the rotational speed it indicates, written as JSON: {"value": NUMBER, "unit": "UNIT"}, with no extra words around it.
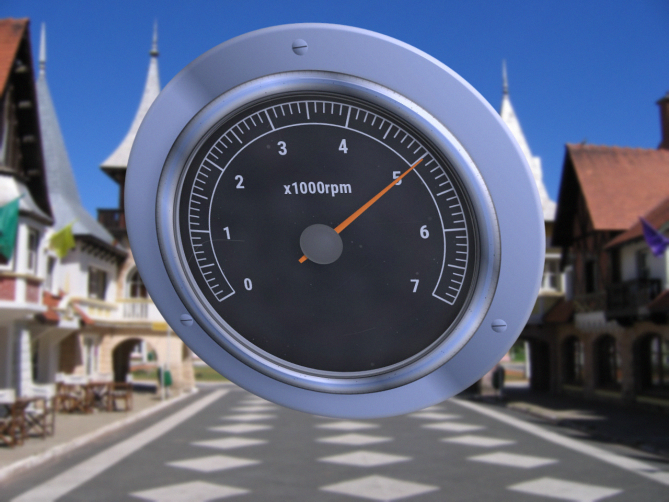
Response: {"value": 5000, "unit": "rpm"}
